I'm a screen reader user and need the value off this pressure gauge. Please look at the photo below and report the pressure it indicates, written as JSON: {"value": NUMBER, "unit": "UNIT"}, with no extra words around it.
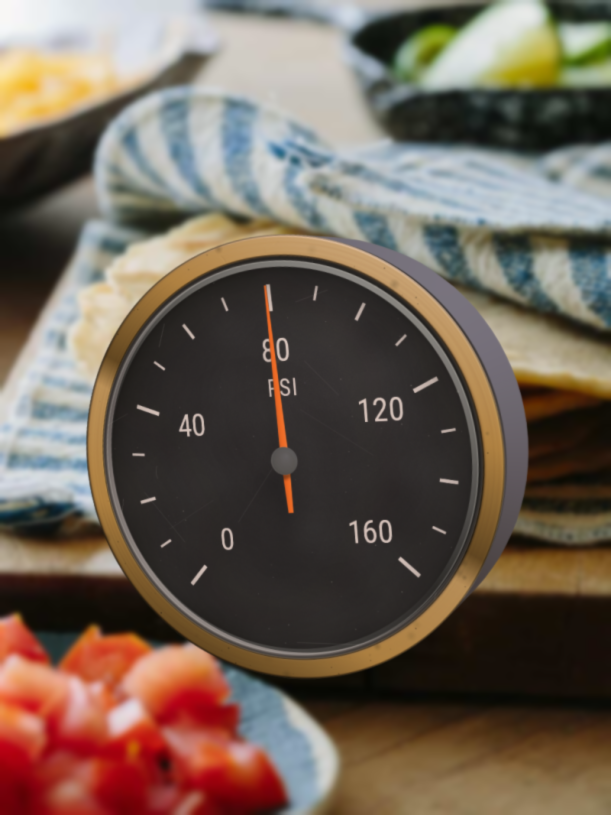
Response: {"value": 80, "unit": "psi"}
